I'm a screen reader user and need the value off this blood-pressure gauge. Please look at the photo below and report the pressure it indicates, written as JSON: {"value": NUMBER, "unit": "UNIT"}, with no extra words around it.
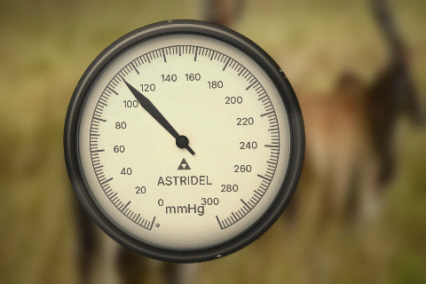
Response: {"value": 110, "unit": "mmHg"}
